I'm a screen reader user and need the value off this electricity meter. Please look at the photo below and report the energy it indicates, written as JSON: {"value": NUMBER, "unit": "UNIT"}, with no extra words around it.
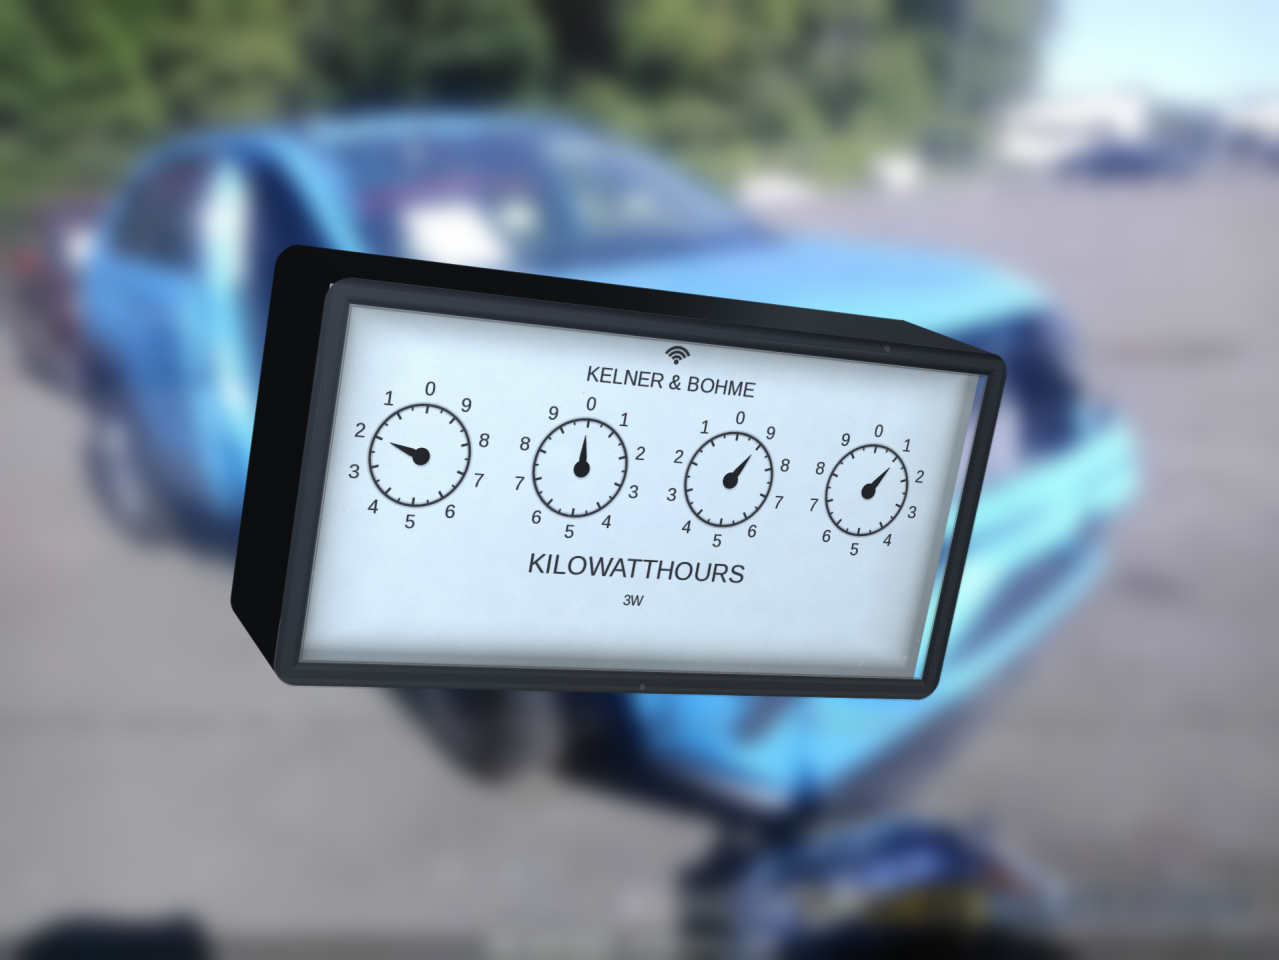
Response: {"value": 1991, "unit": "kWh"}
